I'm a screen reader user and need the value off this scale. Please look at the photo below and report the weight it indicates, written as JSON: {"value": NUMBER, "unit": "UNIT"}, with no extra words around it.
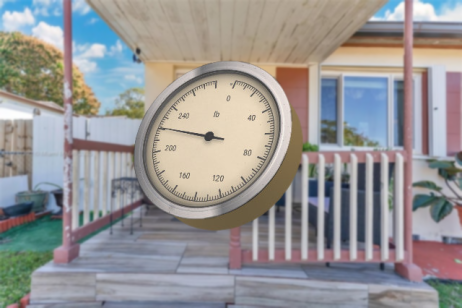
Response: {"value": 220, "unit": "lb"}
